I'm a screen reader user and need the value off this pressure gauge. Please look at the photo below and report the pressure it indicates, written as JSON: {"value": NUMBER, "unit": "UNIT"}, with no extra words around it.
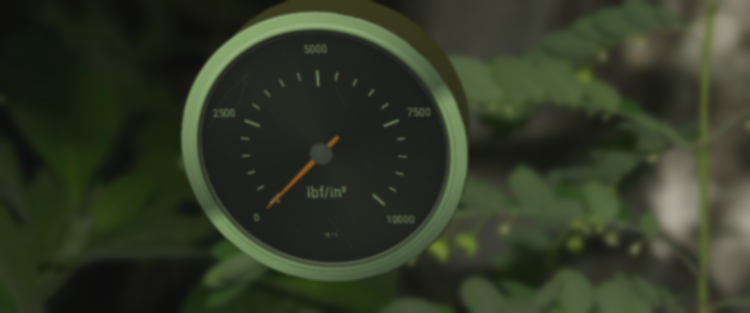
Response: {"value": 0, "unit": "psi"}
